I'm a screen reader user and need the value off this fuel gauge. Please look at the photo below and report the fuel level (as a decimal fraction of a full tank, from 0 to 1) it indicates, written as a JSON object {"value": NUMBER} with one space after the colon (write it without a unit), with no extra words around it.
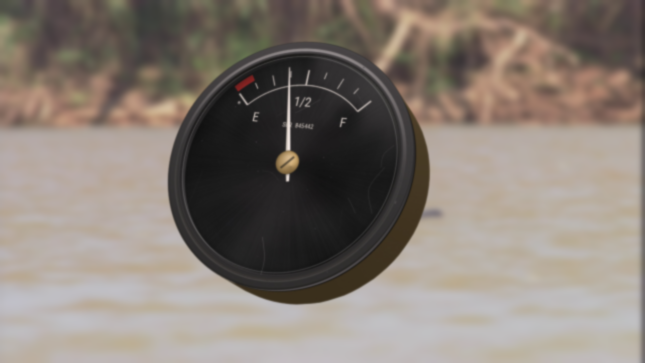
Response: {"value": 0.375}
